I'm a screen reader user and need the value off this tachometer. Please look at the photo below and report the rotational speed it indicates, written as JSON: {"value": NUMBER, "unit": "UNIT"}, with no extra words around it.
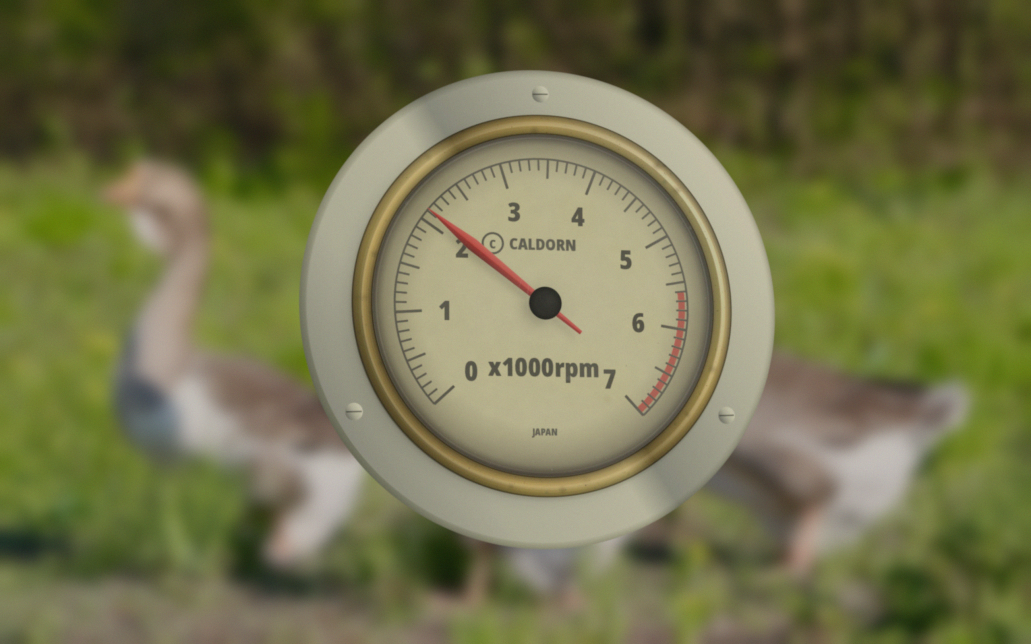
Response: {"value": 2100, "unit": "rpm"}
